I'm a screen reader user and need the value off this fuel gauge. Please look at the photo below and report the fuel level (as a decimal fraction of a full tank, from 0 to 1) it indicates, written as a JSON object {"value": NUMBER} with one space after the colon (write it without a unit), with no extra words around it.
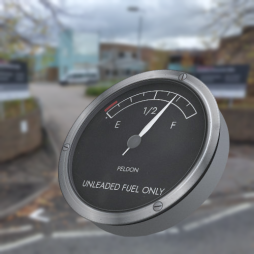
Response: {"value": 0.75}
